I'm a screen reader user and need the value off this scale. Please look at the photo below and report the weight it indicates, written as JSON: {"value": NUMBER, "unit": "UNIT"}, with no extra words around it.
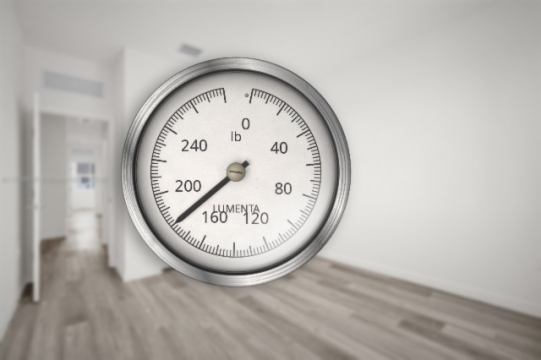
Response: {"value": 180, "unit": "lb"}
